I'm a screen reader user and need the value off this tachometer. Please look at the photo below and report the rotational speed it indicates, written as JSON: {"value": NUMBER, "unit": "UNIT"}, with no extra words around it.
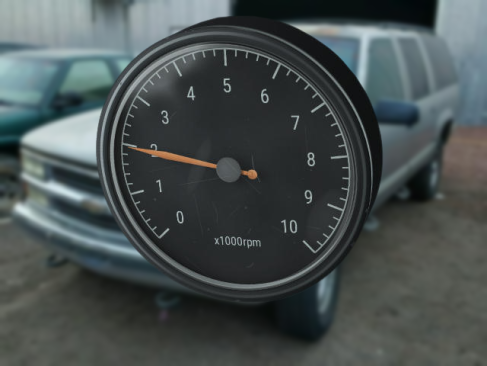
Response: {"value": 2000, "unit": "rpm"}
